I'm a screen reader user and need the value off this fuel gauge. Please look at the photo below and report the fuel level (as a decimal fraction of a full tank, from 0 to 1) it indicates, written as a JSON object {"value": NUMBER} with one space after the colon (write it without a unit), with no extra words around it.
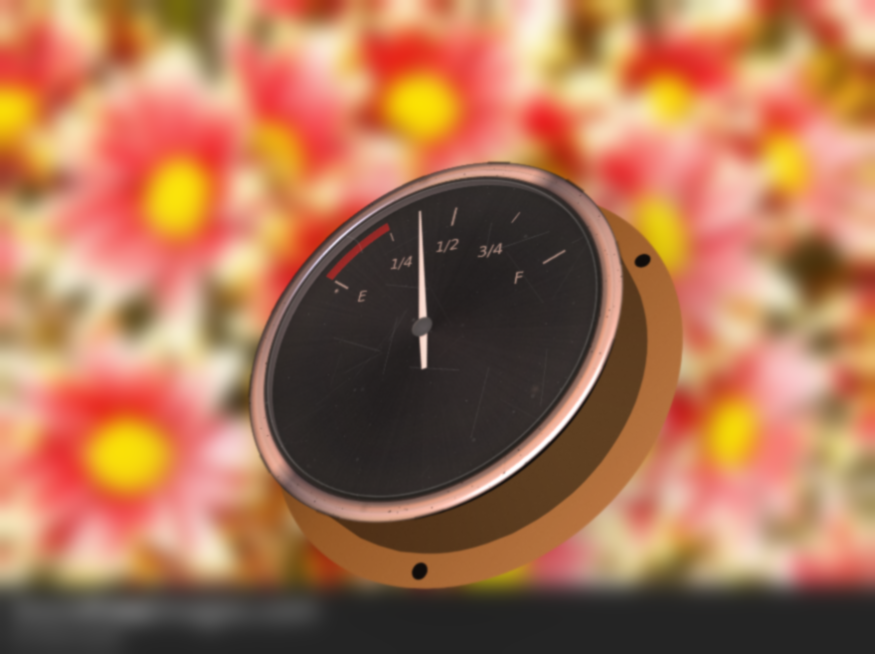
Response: {"value": 0.375}
